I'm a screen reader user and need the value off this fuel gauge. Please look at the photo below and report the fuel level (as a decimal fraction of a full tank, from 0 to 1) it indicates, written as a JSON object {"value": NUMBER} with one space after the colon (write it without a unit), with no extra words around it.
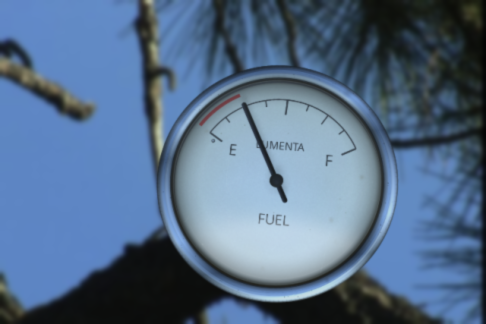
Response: {"value": 0.25}
